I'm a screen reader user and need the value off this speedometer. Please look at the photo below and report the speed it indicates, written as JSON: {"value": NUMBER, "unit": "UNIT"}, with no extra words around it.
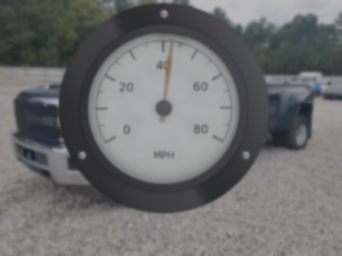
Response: {"value": 42.5, "unit": "mph"}
